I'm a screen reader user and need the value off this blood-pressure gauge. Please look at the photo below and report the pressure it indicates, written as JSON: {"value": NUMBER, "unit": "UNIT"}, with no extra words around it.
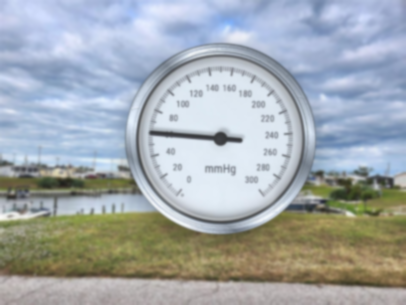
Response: {"value": 60, "unit": "mmHg"}
